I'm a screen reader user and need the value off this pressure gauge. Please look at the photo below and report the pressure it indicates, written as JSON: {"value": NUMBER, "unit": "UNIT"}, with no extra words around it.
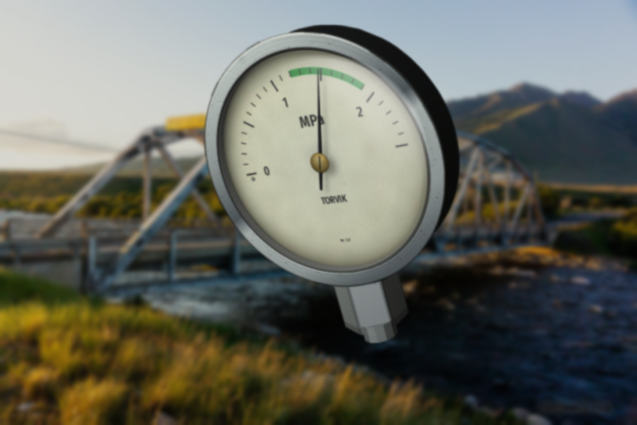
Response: {"value": 1.5, "unit": "MPa"}
